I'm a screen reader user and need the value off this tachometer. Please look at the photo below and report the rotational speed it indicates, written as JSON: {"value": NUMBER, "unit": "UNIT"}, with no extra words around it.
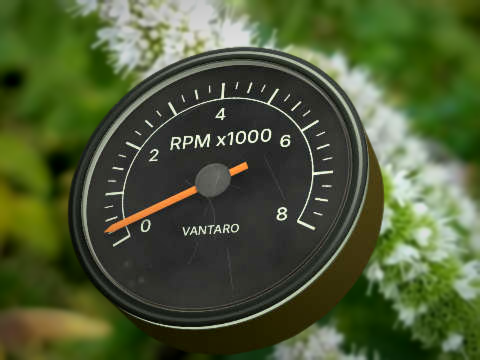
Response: {"value": 250, "unit": "rpm"}
